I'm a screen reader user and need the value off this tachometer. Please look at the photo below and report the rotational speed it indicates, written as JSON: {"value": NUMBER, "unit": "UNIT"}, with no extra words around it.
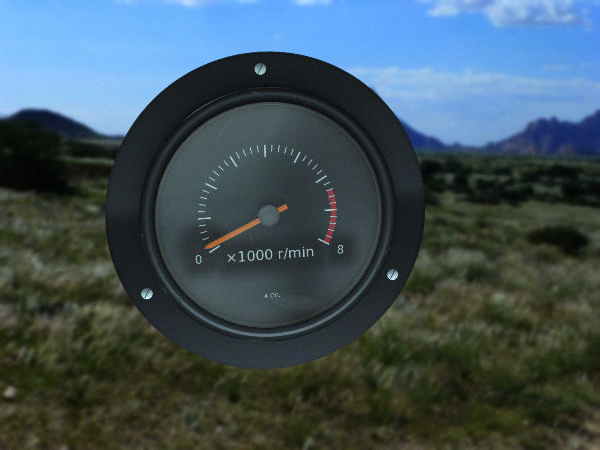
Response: {"value": 200, "unit": "rpm"}
